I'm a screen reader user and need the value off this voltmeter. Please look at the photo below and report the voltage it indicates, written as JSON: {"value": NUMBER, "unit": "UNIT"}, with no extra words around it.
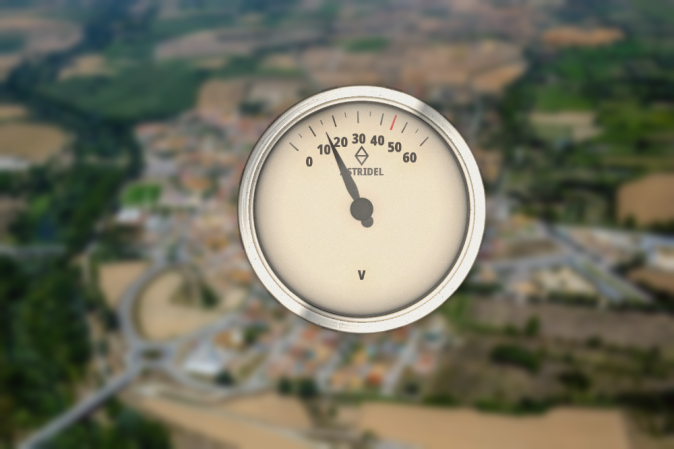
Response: {"value": 15, "unit": "V"}
